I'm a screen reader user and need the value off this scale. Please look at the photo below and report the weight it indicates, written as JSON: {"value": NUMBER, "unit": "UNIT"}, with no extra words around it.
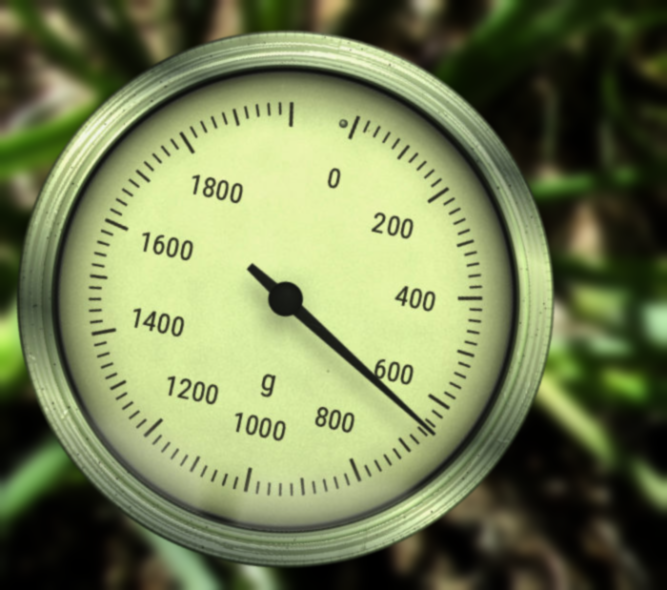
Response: {"value": 650, "unit": "g"}
